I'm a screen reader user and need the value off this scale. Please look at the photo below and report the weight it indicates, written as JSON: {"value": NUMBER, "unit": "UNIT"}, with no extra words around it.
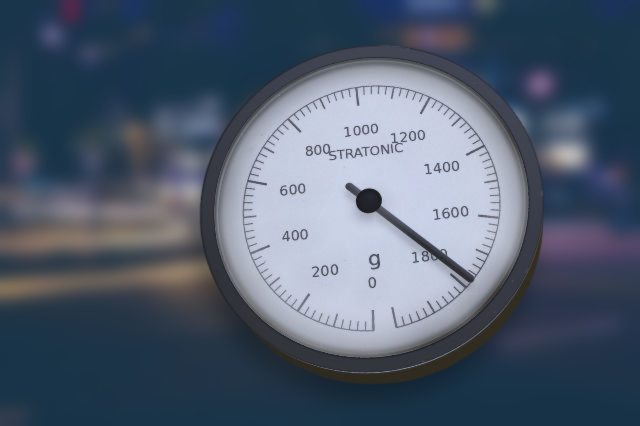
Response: {"value": 1780, "unit": "g"}
